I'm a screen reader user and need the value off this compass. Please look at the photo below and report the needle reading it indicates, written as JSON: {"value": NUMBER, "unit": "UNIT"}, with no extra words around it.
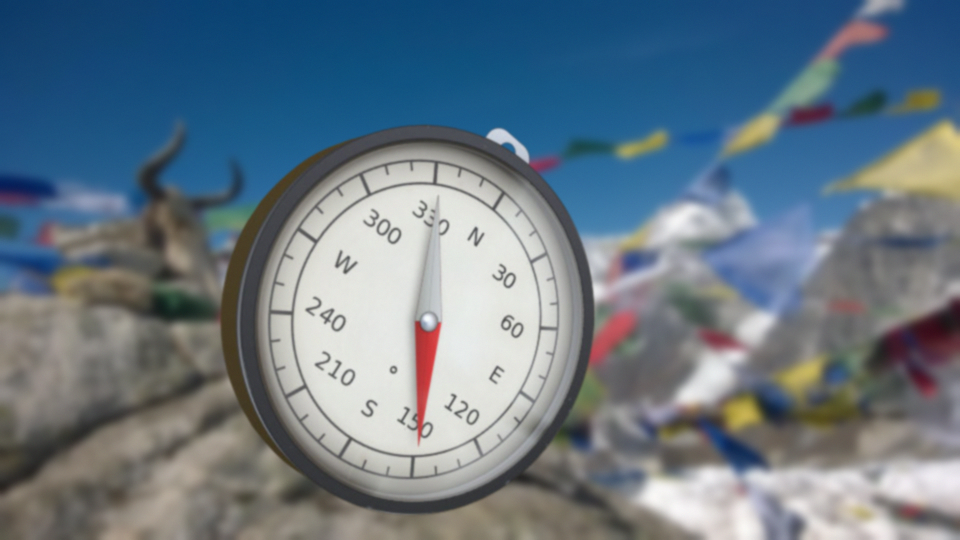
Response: {"value": 150, "unit": "°"}
